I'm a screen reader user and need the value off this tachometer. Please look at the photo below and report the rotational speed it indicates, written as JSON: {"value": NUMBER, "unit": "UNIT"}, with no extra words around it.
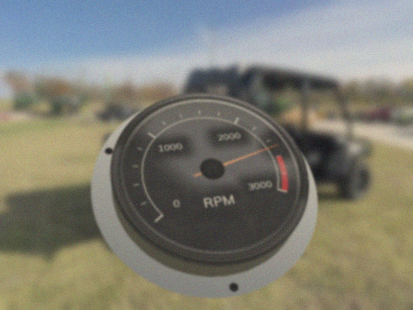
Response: {"value": 2500, "unit": "rpm"}
